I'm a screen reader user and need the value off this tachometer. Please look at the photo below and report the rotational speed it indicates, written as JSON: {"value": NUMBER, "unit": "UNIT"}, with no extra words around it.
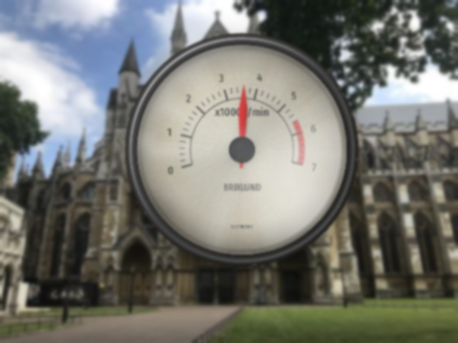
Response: {"value": 3600, "unit": "rpm"}
